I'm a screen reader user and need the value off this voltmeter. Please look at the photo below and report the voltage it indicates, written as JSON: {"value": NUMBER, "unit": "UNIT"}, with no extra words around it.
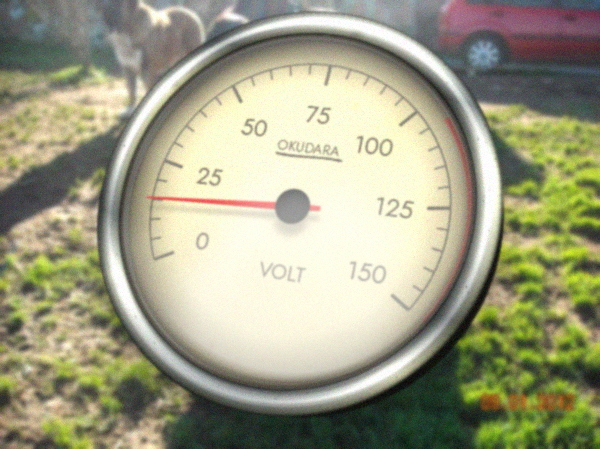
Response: {"value": 15, "unit": "V"}
